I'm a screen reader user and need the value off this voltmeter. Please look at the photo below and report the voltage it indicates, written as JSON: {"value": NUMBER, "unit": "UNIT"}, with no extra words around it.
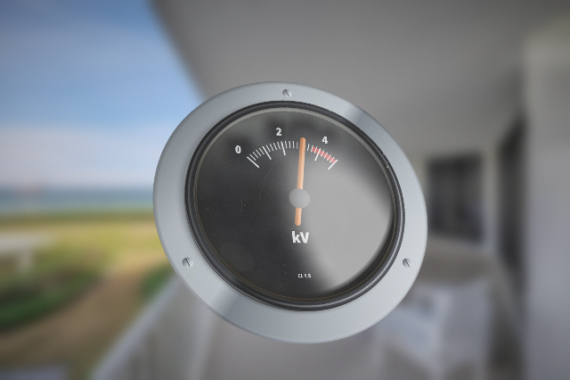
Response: {"value": 3, "unit": "kV"}
